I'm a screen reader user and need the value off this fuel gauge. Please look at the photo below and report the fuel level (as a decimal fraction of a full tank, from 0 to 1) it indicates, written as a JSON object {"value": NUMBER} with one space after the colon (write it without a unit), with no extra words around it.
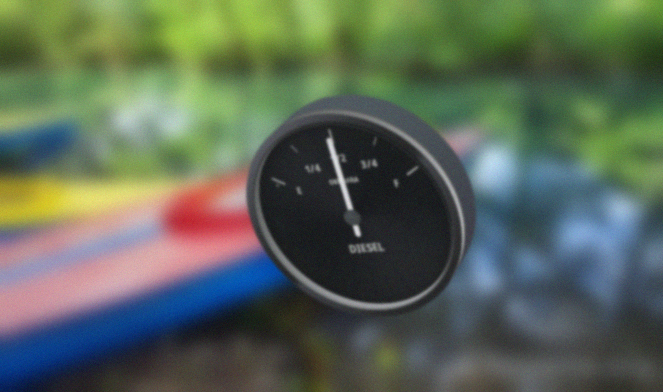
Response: {"value": 0.5}
